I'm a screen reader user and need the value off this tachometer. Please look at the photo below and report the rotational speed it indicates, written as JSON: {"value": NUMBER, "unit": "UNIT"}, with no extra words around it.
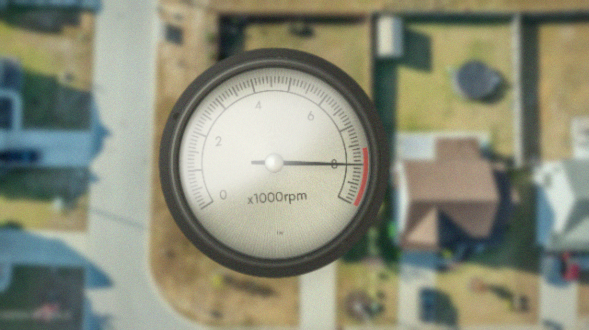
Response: {"value": 8000, "unit": "rpm"}
